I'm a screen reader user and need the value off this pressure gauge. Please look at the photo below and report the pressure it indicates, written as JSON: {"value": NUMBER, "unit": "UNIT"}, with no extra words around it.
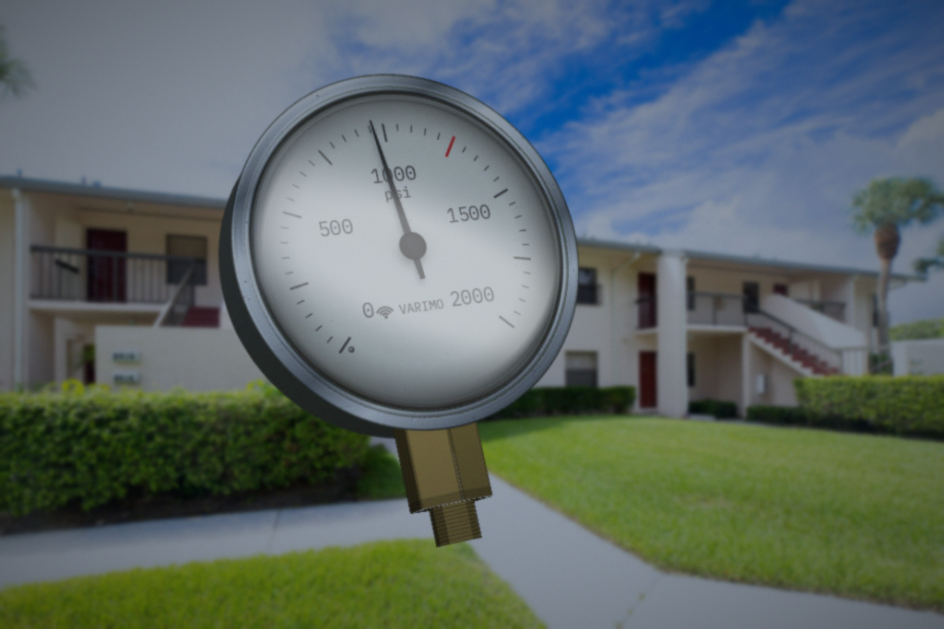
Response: {"value": 950, "unit": "psi"}
